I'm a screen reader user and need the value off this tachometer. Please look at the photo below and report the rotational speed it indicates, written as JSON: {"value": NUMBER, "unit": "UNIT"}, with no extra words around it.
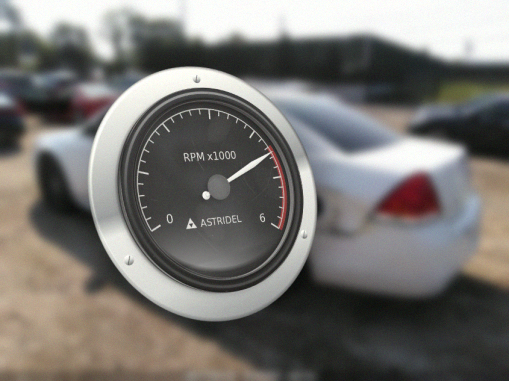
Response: {"value": 4500, "unit": "rpm"}
